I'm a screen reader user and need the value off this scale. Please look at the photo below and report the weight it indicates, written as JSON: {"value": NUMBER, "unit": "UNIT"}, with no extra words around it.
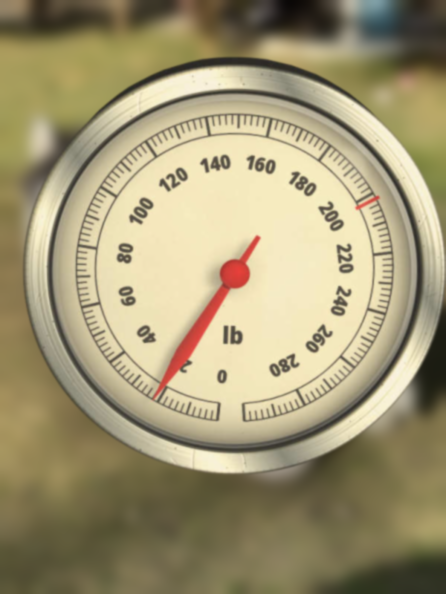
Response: {"value": 22, "unit": "lb"}
